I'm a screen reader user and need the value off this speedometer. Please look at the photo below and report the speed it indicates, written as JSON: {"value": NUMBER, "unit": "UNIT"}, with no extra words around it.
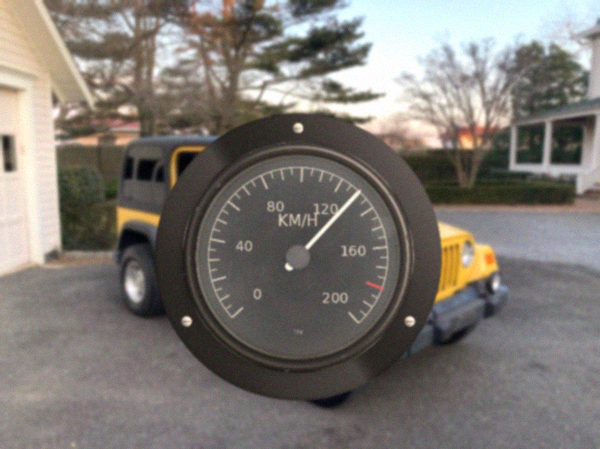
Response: {"value": 130, "unit": "km/h"}
